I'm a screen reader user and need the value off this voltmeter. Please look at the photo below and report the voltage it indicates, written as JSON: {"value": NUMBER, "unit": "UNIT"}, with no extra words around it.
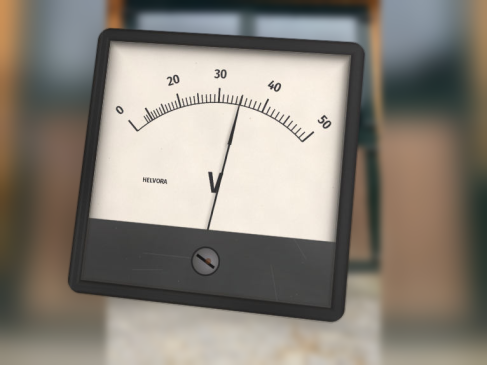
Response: {"value": 35, "unit": "V"}
